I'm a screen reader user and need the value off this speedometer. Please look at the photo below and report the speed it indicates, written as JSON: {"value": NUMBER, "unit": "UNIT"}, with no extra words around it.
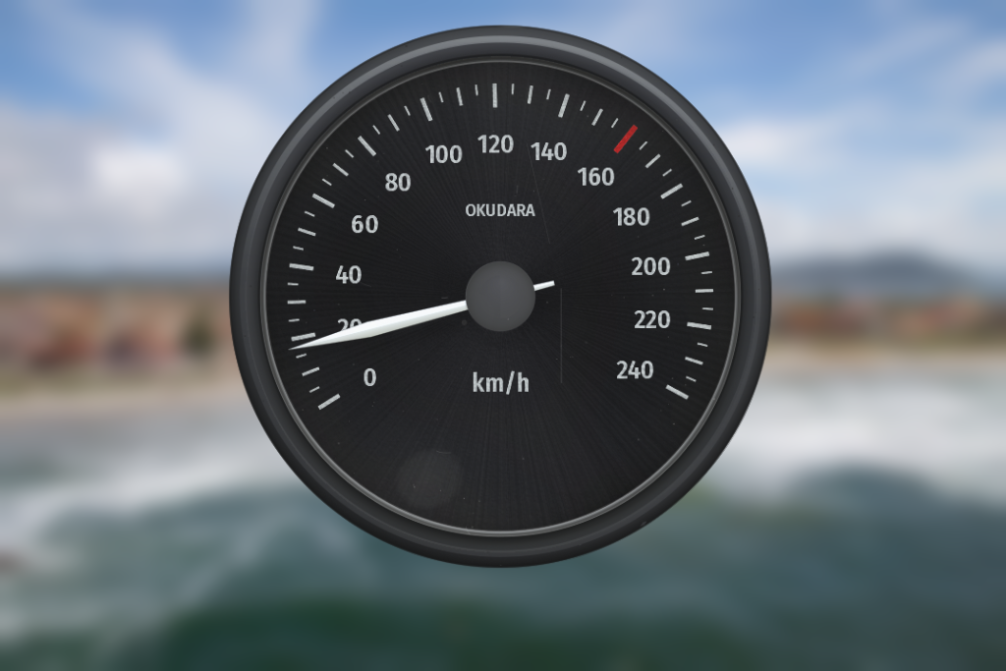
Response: {"value": 17.5, "unit": "km/h"}
